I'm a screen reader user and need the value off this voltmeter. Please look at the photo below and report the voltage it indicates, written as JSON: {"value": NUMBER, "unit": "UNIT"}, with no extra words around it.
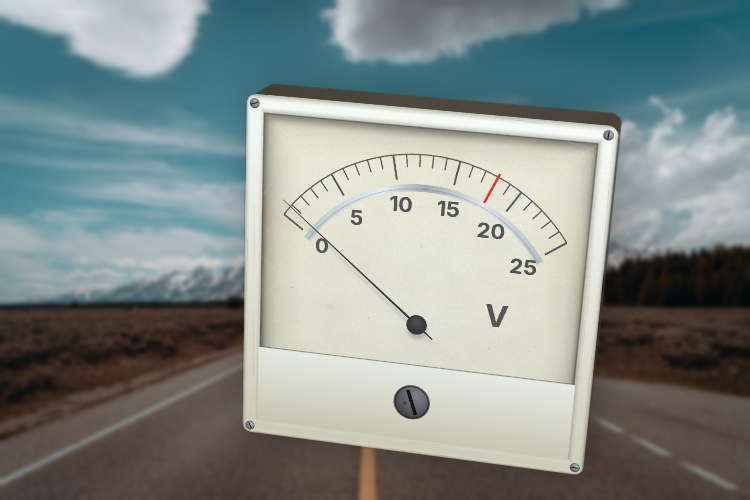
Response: {"value": 1, "unit": "V"}
